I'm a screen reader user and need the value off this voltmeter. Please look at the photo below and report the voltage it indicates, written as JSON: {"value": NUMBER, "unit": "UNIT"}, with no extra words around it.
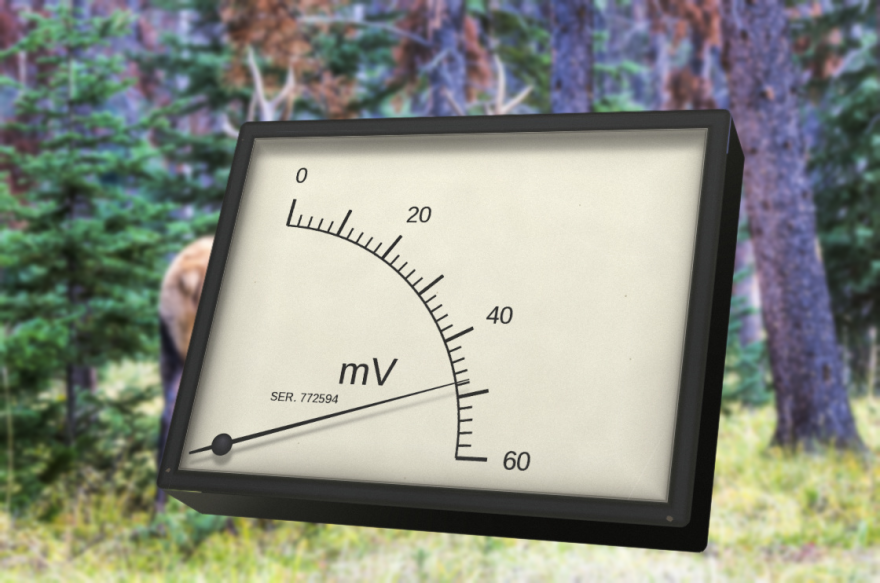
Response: {"value": 48, "unit": "mV"}
